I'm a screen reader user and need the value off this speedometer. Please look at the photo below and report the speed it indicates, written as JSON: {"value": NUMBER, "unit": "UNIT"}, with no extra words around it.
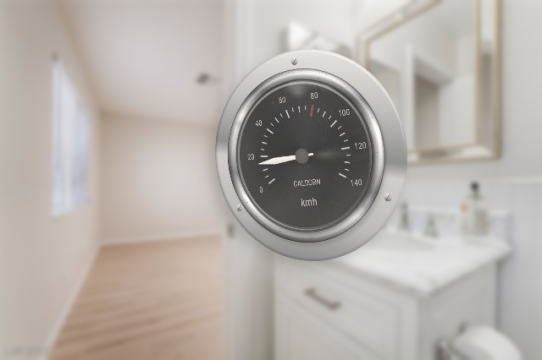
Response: {"value": 15, "unit": "km/h"}
